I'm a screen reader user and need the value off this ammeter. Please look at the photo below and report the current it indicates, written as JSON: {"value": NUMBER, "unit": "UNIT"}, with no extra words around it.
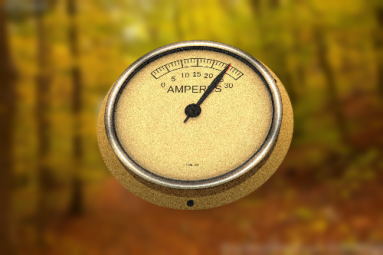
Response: {"value": 25, "unit": "A"}
